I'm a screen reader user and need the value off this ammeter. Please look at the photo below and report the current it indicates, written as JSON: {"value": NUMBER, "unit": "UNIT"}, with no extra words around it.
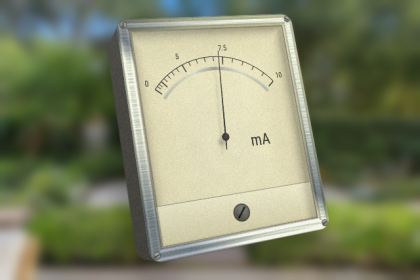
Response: {"value": 7.25, "unit": "mA"}
